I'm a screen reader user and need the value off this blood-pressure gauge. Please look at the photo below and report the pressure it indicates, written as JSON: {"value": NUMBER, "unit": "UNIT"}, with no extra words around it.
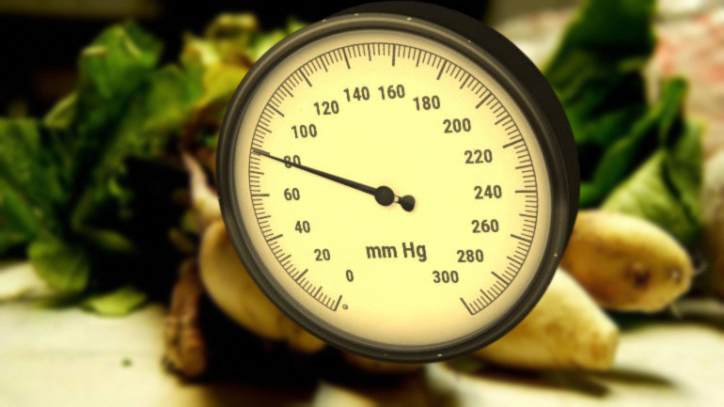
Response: {"value": 80, "unit": "mmHg"}
